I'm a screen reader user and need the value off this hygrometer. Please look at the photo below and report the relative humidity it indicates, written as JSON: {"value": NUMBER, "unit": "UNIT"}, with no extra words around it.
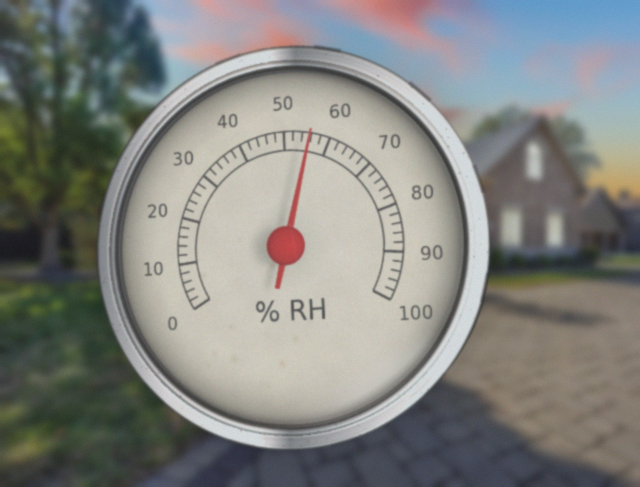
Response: {"value": 56, "unit": "%"}
